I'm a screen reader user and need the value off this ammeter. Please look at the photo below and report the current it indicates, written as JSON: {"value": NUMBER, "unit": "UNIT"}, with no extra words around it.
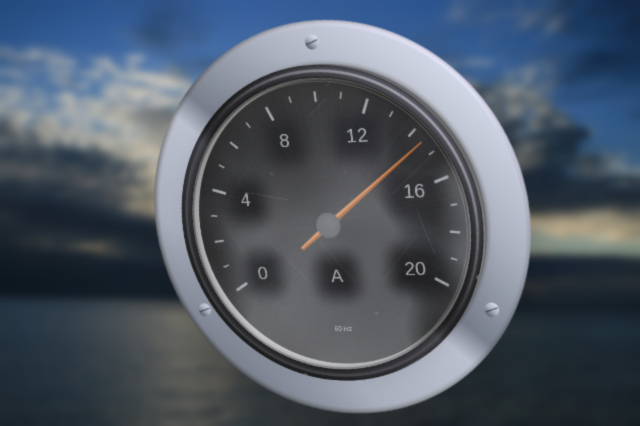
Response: {"value": 14.5, "unit": "A"}
